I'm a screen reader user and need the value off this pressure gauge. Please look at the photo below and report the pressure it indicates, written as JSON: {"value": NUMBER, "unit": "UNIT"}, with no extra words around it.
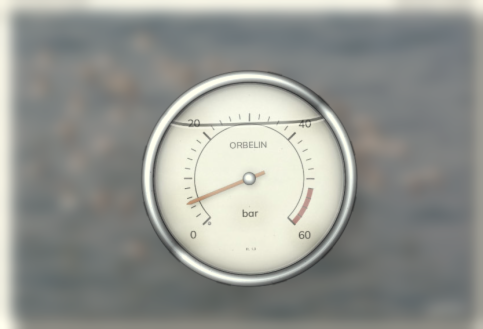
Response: {"value": 5, "unit": "bar"}
